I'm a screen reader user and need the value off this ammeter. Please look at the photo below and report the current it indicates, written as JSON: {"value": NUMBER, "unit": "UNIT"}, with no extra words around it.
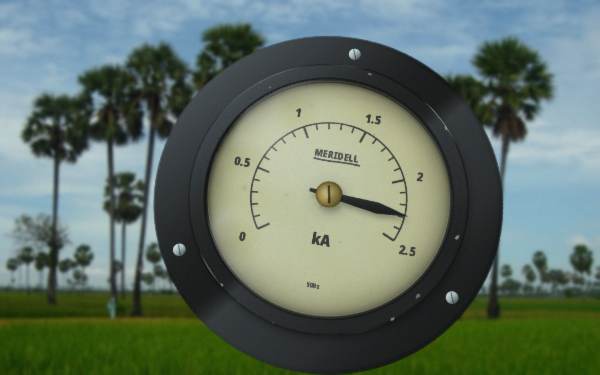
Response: {"value": 2.3, "unit": "kA"}
